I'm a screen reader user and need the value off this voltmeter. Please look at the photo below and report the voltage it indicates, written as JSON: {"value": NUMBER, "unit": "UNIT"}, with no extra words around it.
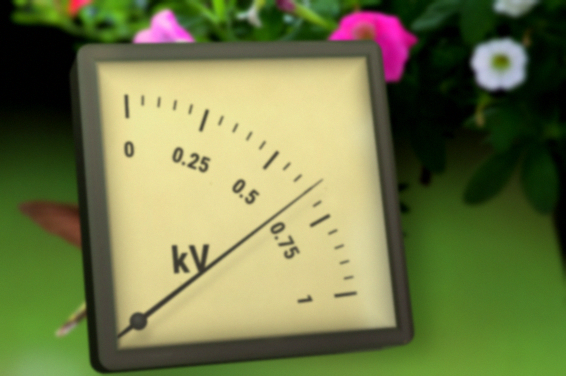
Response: {"value": 0.65, "unit": "kV"}
